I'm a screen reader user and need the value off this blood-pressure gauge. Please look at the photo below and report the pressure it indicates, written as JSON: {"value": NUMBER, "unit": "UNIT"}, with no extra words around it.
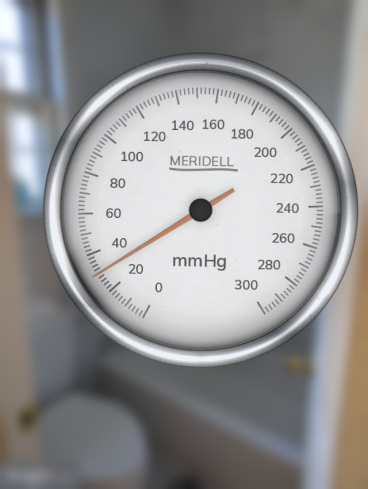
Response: {"value": 30, "unit": "mmHg"}
